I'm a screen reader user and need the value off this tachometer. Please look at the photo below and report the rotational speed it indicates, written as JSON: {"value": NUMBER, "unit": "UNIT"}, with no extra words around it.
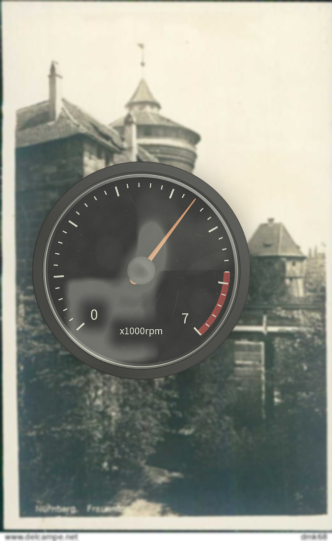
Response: {"value": 4400, "unit": "rpm"}
